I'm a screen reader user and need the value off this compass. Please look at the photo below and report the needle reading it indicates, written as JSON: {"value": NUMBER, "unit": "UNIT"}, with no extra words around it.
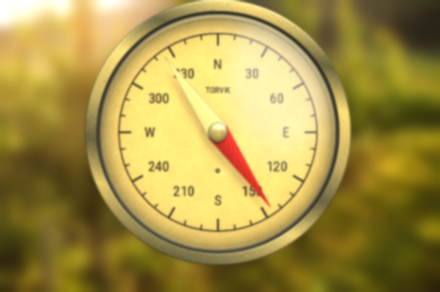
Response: {"value": 145, "unit": "°"}
